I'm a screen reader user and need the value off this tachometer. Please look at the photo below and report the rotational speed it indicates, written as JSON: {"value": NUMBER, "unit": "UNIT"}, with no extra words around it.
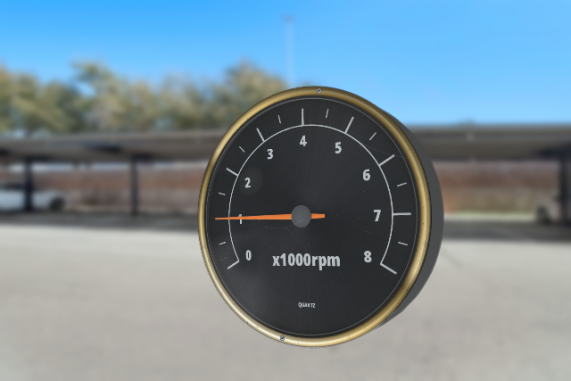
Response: {"value": 1000, "unit": "rpm"}
